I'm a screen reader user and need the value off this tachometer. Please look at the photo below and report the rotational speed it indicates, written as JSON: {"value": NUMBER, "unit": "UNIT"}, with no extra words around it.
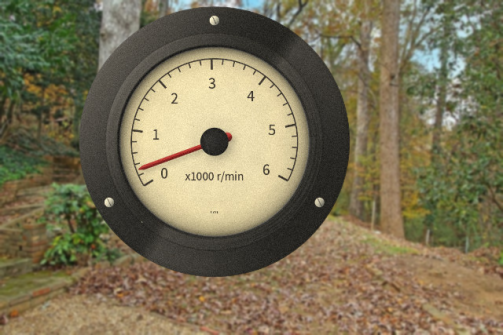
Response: {"value": 300, "unit": "rpm"}
